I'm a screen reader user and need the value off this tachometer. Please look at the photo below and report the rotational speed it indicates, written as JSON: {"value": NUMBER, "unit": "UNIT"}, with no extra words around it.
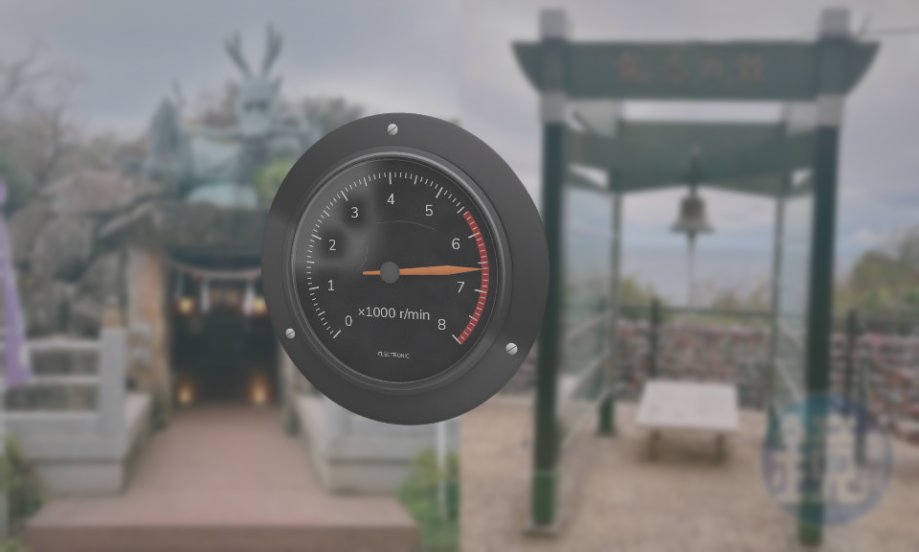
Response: {"value": 6600, "unit": "rpm"}
